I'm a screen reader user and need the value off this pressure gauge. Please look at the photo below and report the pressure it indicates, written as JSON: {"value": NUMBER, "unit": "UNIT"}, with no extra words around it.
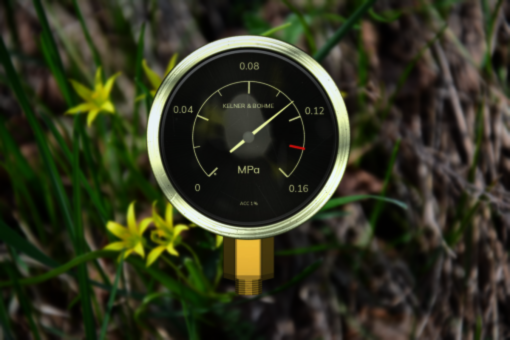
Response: {"value": 0.11, "unit": "MPa"}
